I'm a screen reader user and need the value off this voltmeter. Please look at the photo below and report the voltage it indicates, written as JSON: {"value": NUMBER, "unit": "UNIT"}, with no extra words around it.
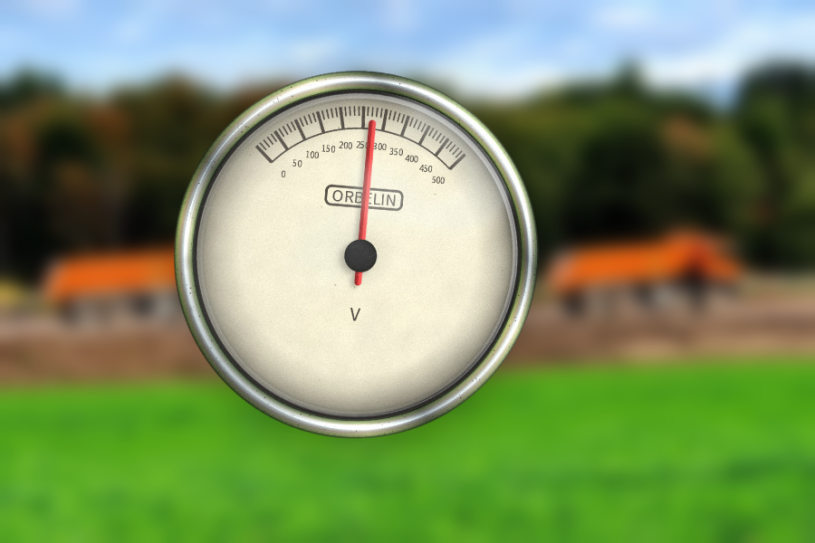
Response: {"value": 270, "unit": "V"}
